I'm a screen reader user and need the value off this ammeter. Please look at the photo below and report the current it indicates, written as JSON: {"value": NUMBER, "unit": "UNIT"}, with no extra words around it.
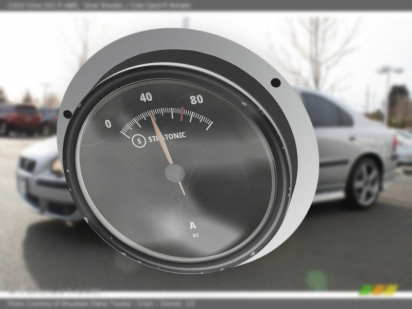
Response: {"value": 40, "unit": "A"}
